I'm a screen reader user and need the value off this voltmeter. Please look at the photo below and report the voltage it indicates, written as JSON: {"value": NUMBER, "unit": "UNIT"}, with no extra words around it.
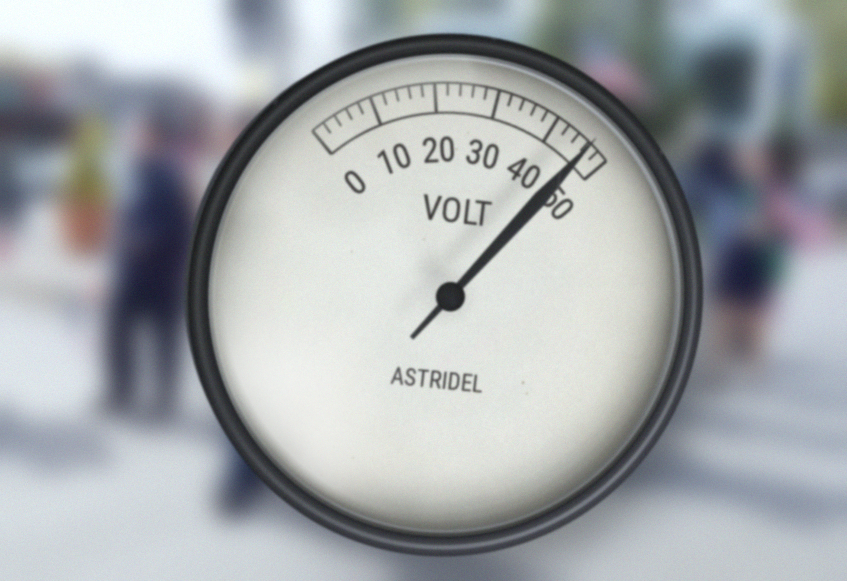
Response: {"value": 46, "unit": "V"}
